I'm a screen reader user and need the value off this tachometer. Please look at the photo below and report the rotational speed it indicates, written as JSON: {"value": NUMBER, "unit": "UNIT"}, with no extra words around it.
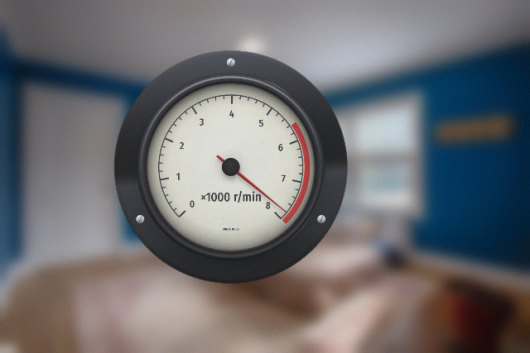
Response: {"value": 7800, "unit": "rpm"}
